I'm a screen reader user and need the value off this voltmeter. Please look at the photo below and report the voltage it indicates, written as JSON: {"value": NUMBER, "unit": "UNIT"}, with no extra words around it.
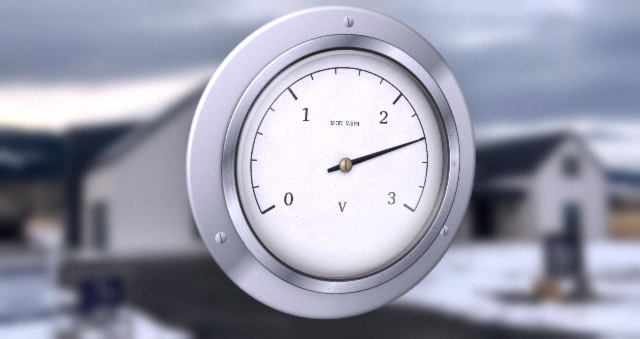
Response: {"value": 2.4, "unit": "V"}
